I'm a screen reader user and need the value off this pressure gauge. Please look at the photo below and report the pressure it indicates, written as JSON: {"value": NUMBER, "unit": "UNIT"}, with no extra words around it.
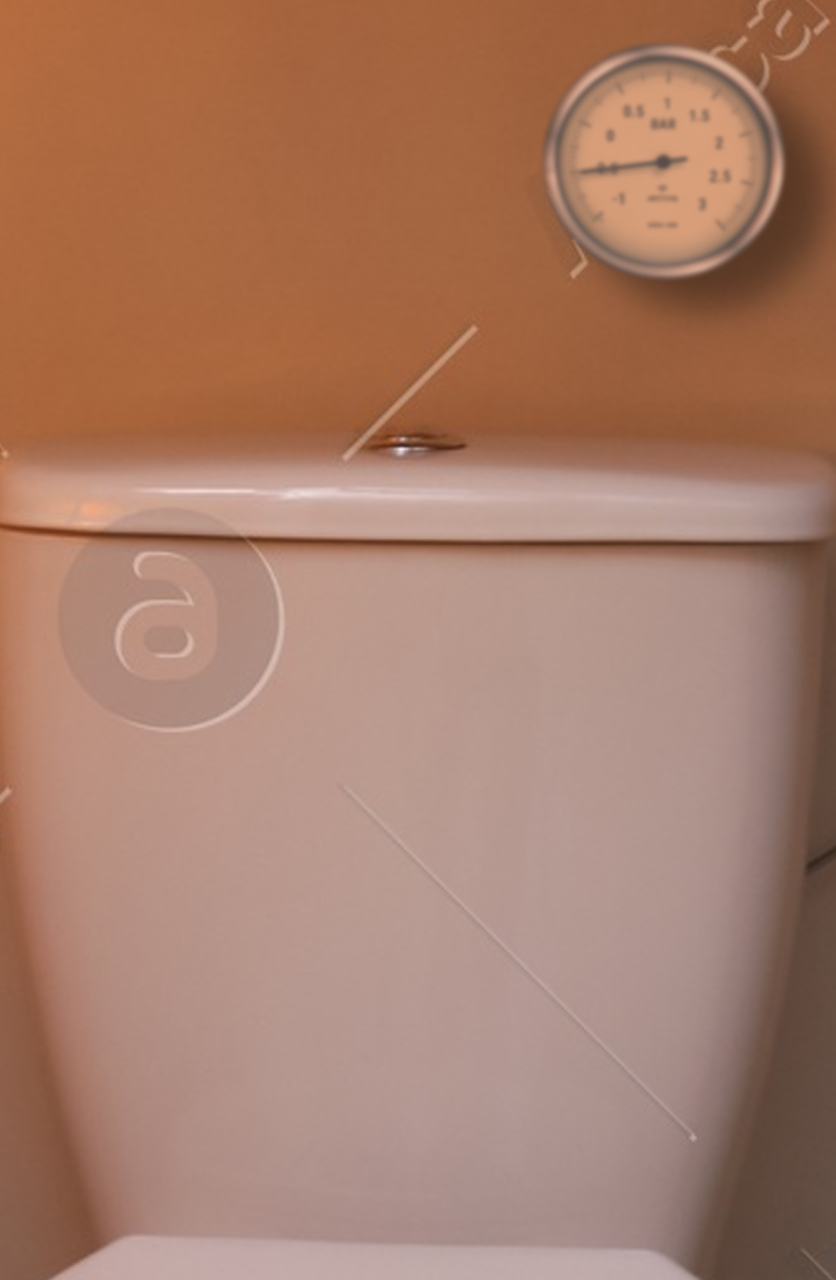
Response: {"value": -0.5, "unit": "bar"}
